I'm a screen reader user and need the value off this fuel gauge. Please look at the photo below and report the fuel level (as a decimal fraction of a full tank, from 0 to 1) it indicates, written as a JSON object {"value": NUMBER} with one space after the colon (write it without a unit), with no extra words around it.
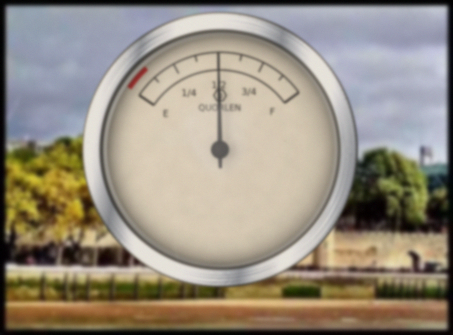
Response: {"value": 0.5}
